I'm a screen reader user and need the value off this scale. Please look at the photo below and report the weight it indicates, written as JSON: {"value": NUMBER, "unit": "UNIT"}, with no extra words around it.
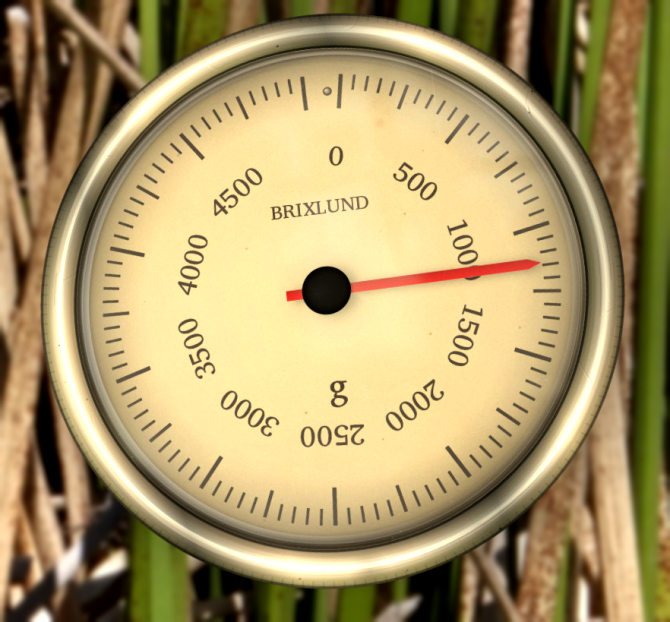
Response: {"value": 1150, "unit": "g"}
